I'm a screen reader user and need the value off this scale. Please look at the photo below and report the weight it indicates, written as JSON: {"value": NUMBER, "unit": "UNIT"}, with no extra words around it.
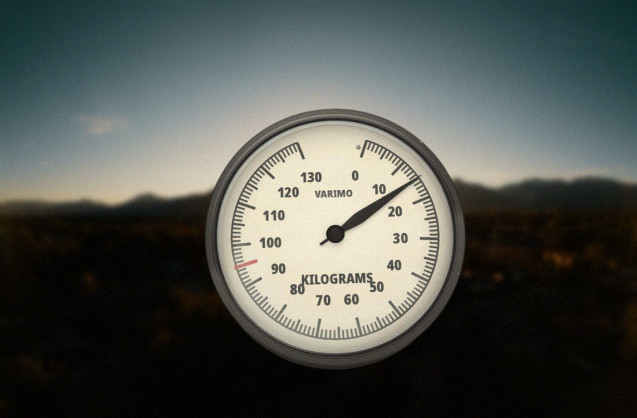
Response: {"value": 15, "unit": "kg"}
